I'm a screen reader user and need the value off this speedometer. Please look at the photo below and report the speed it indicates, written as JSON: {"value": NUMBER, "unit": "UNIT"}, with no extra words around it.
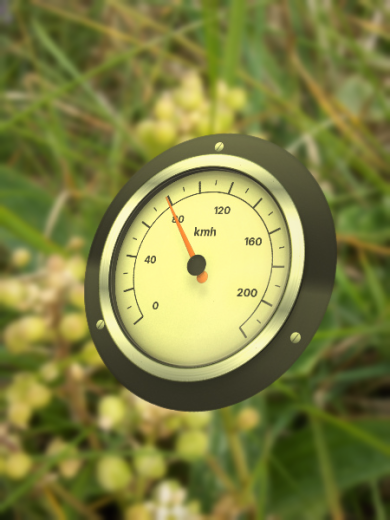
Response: {"value": 80, "unit": "km/h"}
